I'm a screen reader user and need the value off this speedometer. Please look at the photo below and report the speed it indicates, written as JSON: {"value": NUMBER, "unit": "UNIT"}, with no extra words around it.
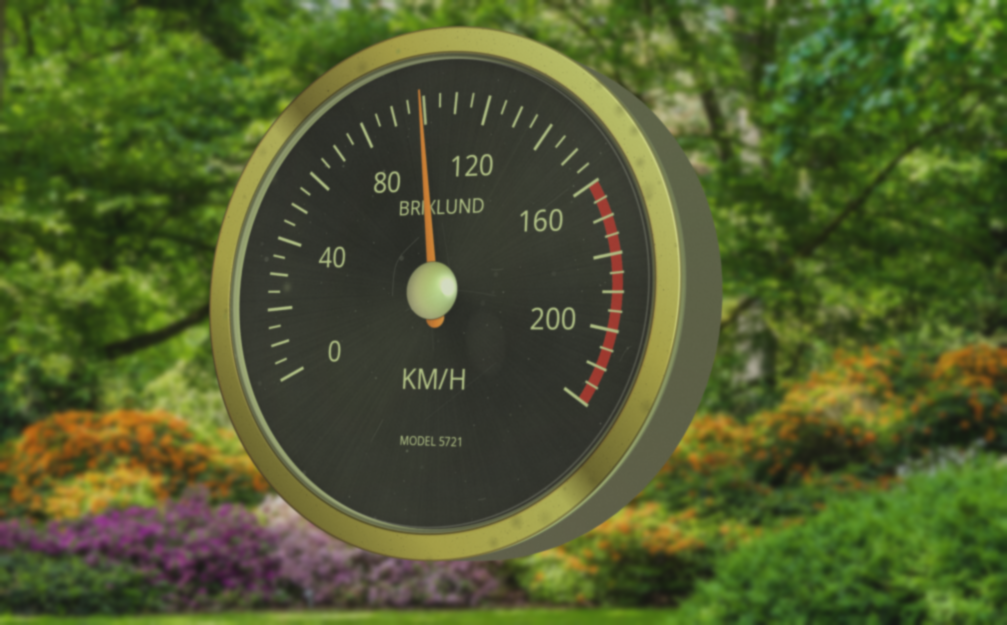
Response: {"value": 100, "unit": "km/h"}
